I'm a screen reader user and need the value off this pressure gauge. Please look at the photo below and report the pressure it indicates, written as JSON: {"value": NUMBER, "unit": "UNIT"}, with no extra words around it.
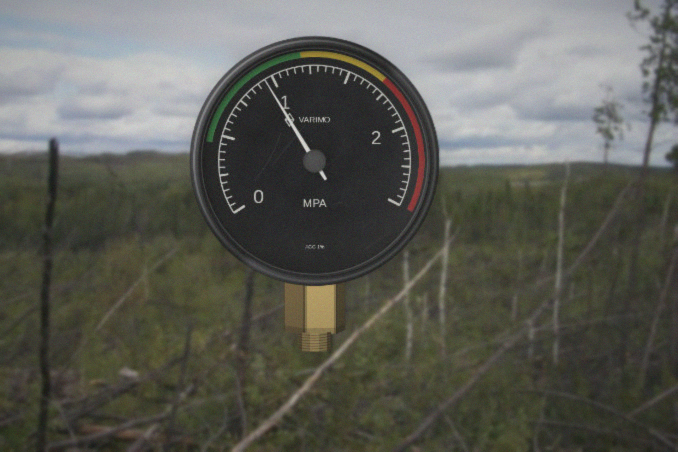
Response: {"value": 0.95, "unit": "MPa"}
